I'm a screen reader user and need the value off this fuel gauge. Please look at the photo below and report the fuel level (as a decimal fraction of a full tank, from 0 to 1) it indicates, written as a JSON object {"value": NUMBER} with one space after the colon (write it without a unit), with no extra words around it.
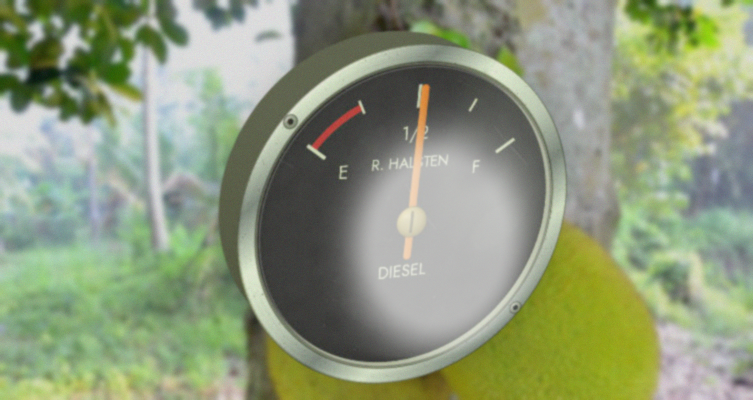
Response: {"value": 0.5}
